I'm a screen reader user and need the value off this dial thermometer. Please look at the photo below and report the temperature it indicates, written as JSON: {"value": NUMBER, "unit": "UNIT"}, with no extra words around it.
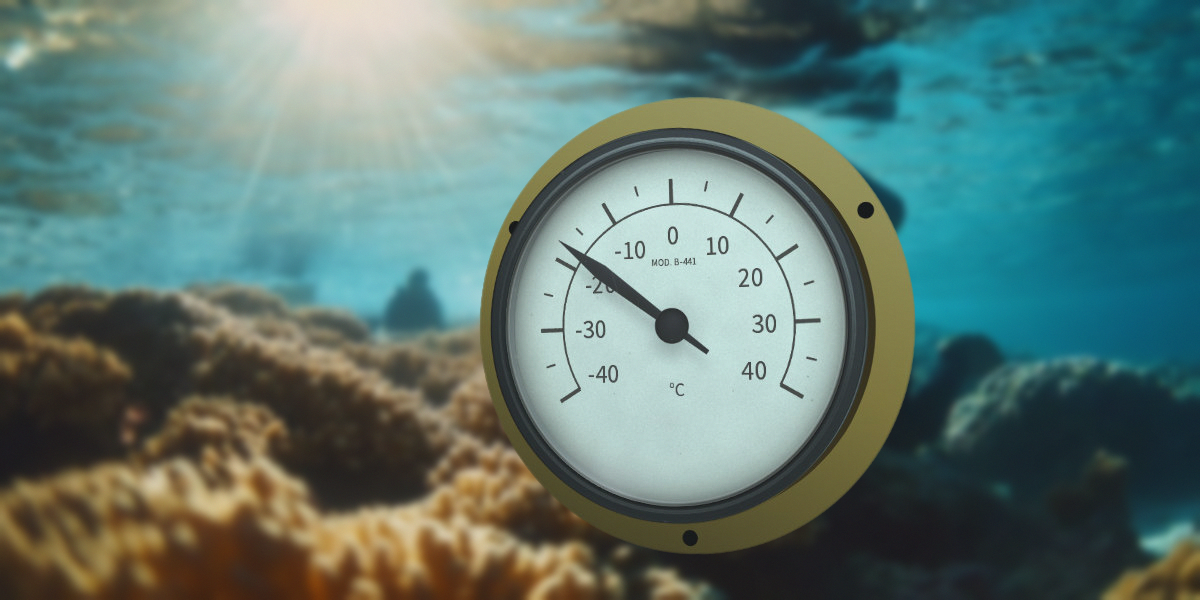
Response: {"value": -17.5, "unit": "°C"}
